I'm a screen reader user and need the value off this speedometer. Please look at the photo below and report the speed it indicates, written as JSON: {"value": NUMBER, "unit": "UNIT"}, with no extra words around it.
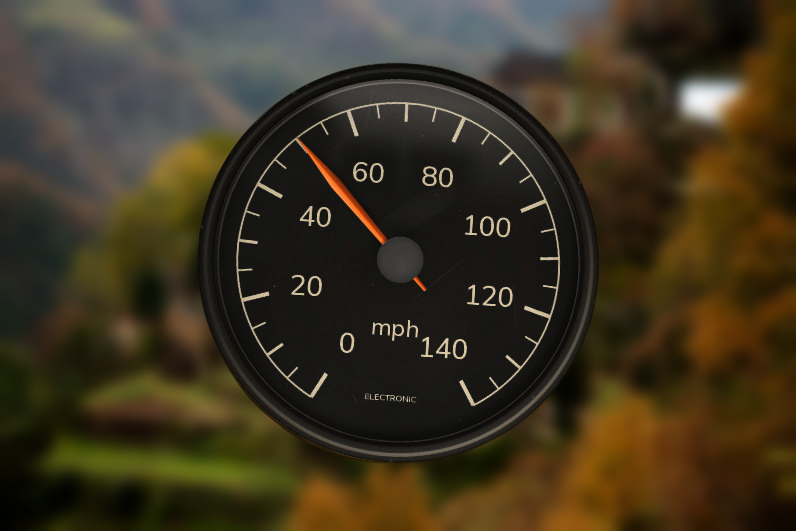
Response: {"value": 50, "unit": "mph"}
